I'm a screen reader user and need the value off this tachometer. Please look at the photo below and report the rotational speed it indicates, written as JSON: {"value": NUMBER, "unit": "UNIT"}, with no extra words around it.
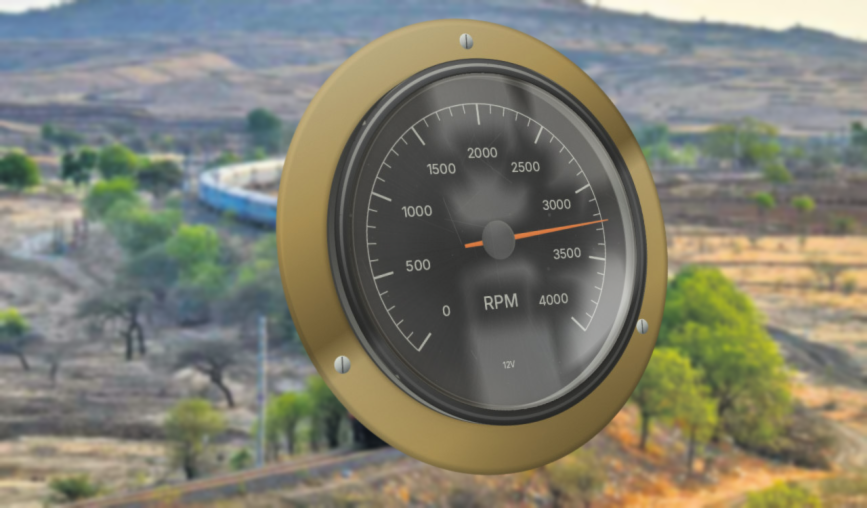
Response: {"value": 3250, "unit": "rpm"}
